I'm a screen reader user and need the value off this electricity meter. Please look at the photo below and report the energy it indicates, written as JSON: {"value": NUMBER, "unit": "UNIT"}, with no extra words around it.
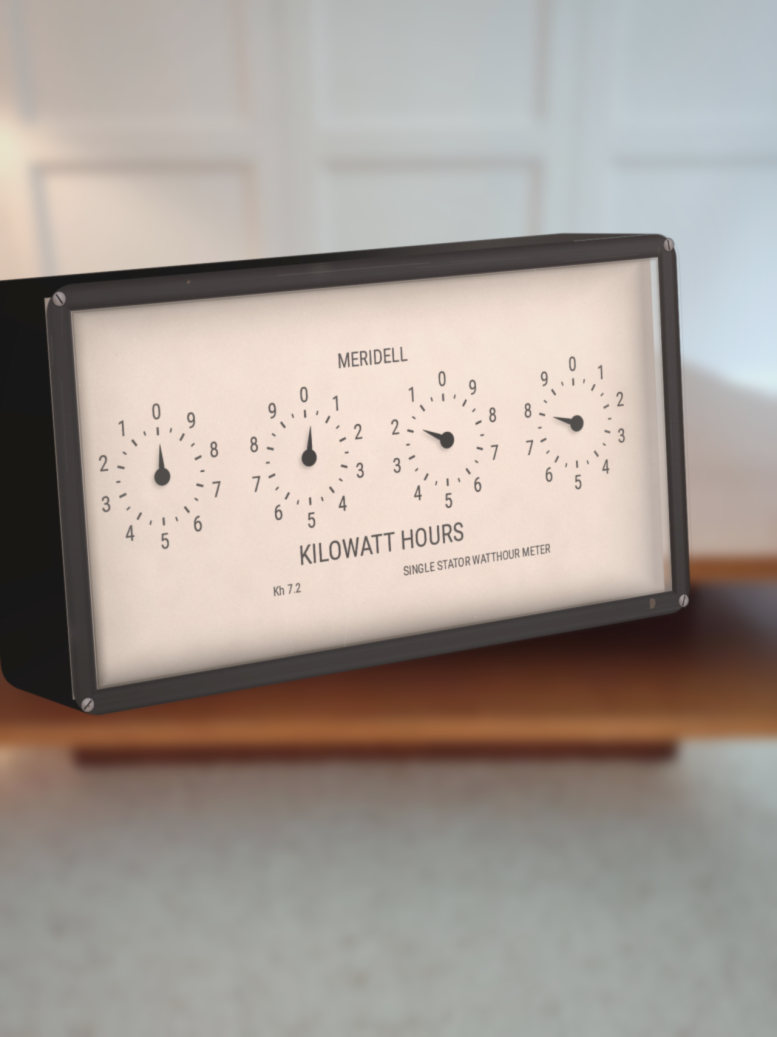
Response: {"value": 18, "unit": "kWh"}
